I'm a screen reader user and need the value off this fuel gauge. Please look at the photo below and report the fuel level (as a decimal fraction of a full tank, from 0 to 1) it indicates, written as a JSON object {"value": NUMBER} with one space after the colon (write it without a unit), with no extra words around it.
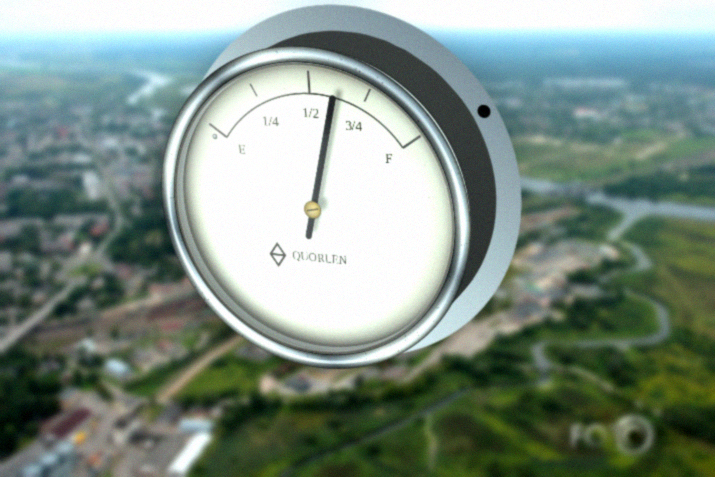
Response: {"value": 0.625}
